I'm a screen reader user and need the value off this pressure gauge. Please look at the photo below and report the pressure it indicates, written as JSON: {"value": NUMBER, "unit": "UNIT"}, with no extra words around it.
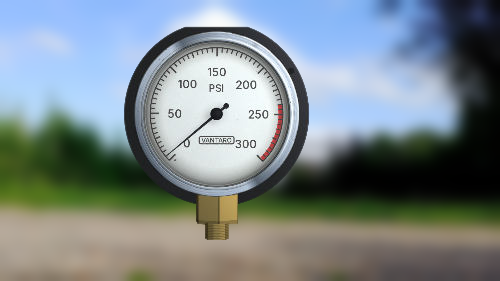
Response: {"value": 5, "unit": "psi"}
